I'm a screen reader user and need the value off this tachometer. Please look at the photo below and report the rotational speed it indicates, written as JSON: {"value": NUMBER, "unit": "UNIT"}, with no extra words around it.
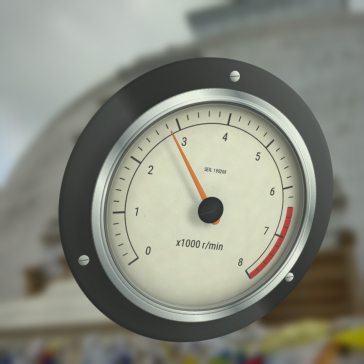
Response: {"value": 2800, "unit": "rpm"}
